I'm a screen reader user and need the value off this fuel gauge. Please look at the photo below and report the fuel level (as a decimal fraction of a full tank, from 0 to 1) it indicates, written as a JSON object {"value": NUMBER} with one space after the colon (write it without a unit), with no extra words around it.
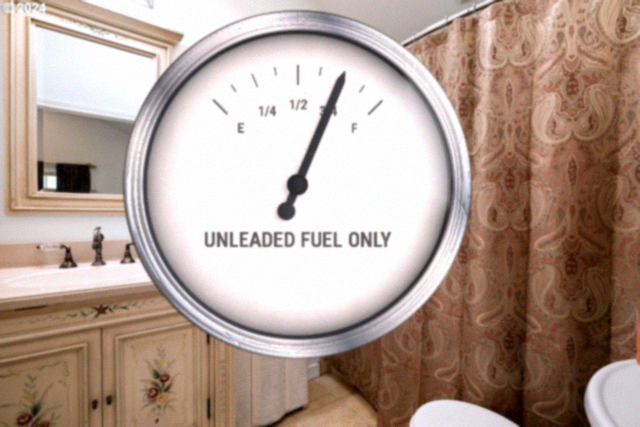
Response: {"value": 0.75}
